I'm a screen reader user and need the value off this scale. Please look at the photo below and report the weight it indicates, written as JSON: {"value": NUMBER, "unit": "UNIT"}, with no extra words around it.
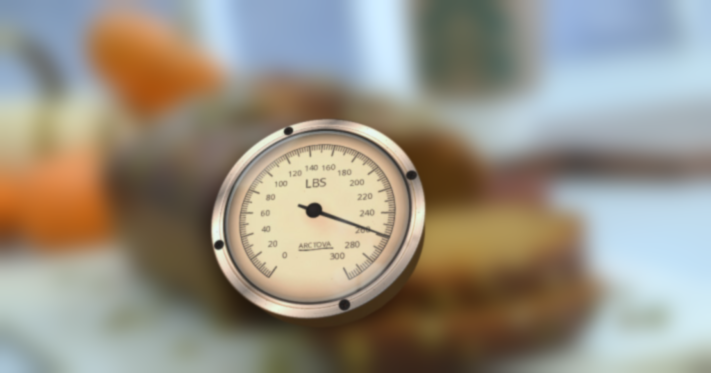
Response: {"value": 260, "unit": "lb"}
